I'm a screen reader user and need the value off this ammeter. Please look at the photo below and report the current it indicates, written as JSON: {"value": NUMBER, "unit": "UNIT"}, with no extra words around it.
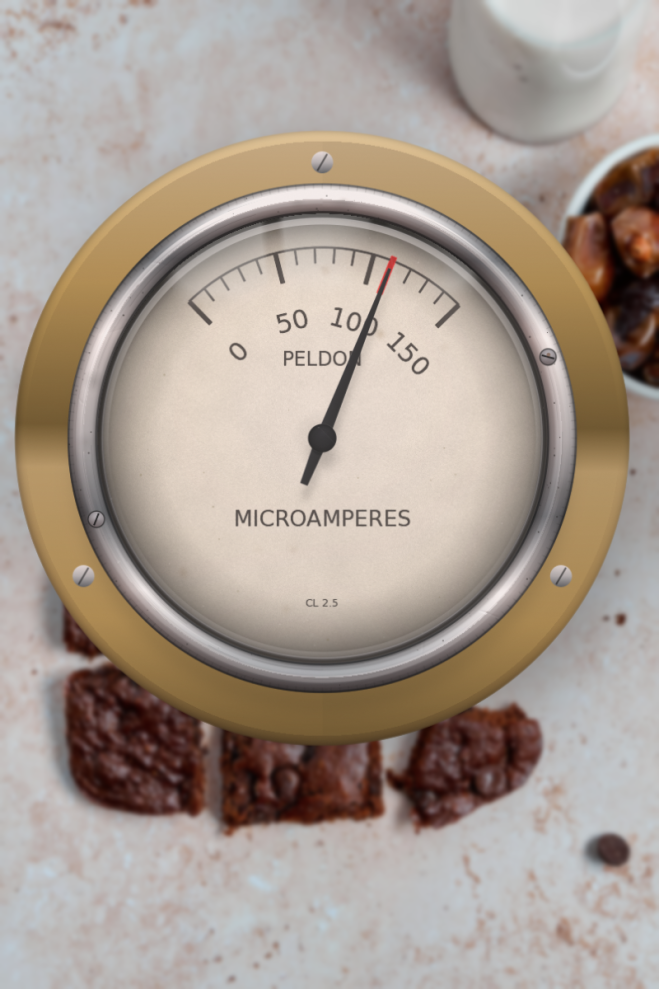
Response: {"value": 110, "unit": "µA"}
